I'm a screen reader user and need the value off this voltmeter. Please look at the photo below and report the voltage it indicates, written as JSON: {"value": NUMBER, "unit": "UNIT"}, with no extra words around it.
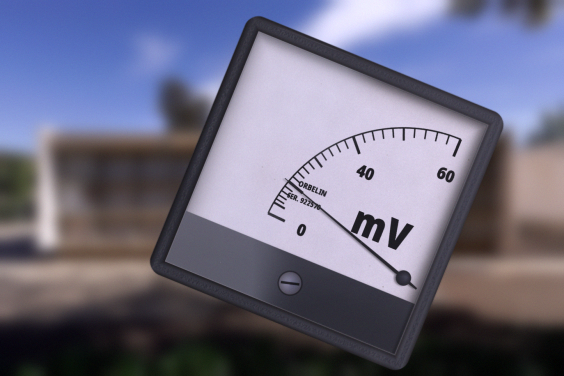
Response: {"value": 20, "unit": "mV"}
